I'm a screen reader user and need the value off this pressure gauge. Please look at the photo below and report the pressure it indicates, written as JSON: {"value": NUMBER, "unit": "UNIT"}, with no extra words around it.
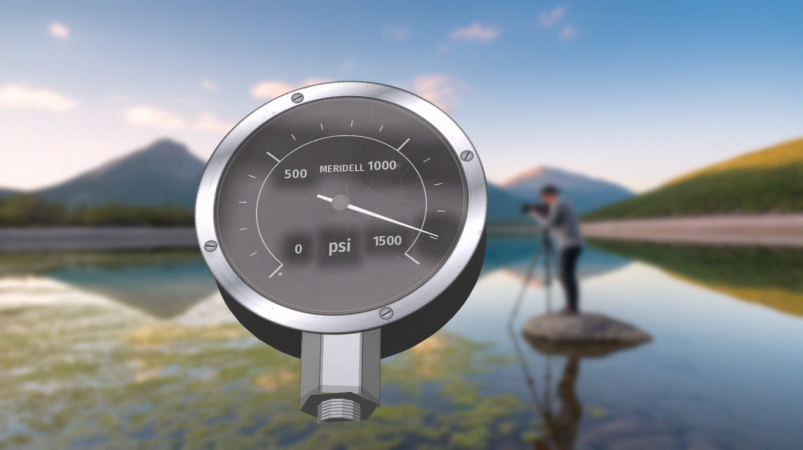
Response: {"value": 1400, "unit": "psi"}
